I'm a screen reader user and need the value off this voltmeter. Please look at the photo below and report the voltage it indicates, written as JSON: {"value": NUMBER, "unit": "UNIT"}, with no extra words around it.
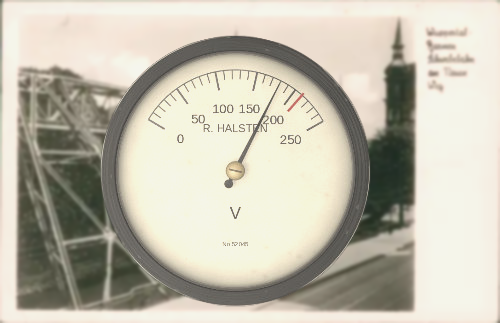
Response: {"value": 180, "unit": "V"}
